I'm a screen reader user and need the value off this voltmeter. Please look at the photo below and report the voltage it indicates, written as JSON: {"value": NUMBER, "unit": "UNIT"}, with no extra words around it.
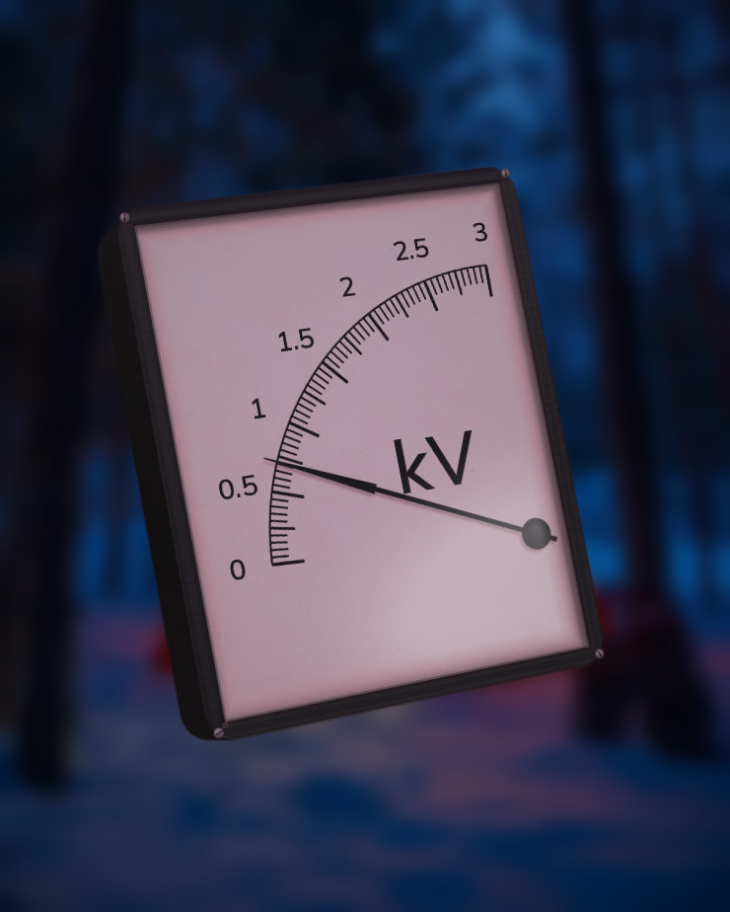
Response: {"value": 0.7, "unit": "kV"}
